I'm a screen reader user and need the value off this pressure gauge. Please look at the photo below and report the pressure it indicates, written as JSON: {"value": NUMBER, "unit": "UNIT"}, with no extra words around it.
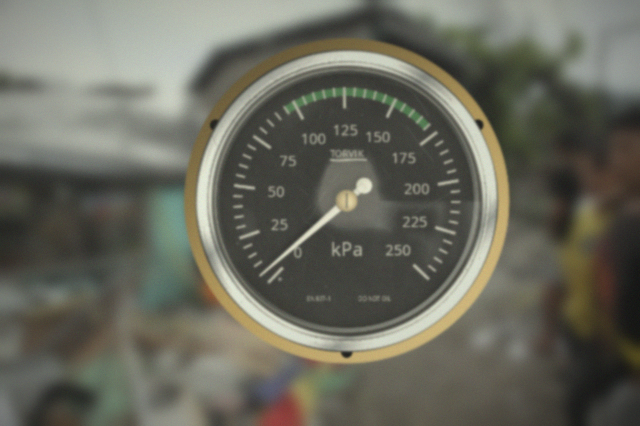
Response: {"value": 5, "unit": "kPa"}
